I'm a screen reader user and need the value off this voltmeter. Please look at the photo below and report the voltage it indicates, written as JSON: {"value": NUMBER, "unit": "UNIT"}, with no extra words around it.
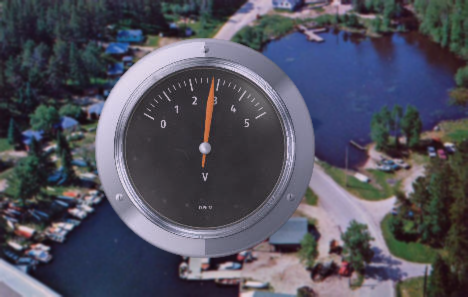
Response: {"value": 2.8, "unit": "V"}
